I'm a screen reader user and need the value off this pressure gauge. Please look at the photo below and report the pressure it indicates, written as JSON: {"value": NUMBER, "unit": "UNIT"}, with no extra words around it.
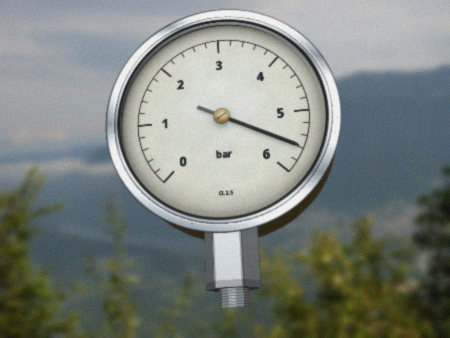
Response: {"value": 5.6, "unit": "bar"}
